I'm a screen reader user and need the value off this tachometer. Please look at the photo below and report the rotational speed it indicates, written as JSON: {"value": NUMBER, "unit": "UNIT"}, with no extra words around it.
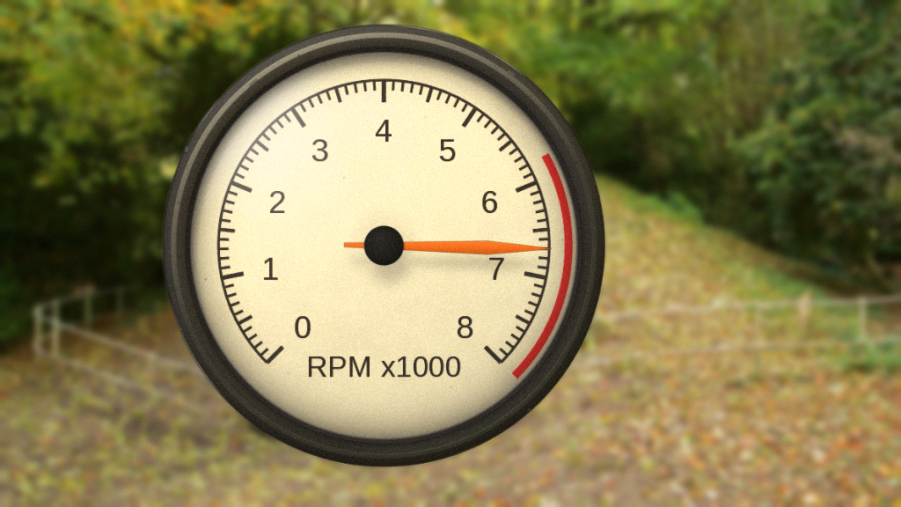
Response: {"value": 6700, "unit": "rpm"}
